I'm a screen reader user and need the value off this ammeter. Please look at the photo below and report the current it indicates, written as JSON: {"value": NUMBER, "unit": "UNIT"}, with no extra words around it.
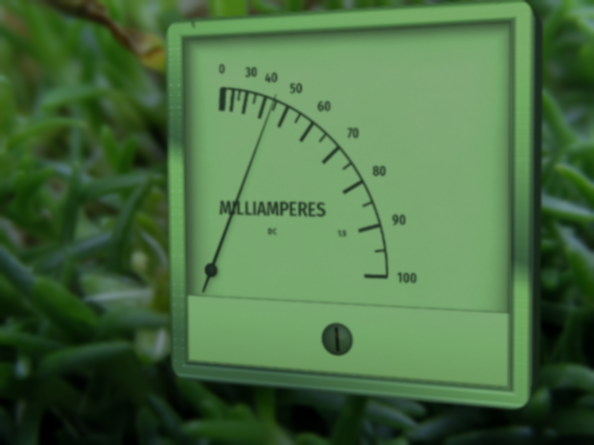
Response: {"value": 45, "unit": "mA"}
